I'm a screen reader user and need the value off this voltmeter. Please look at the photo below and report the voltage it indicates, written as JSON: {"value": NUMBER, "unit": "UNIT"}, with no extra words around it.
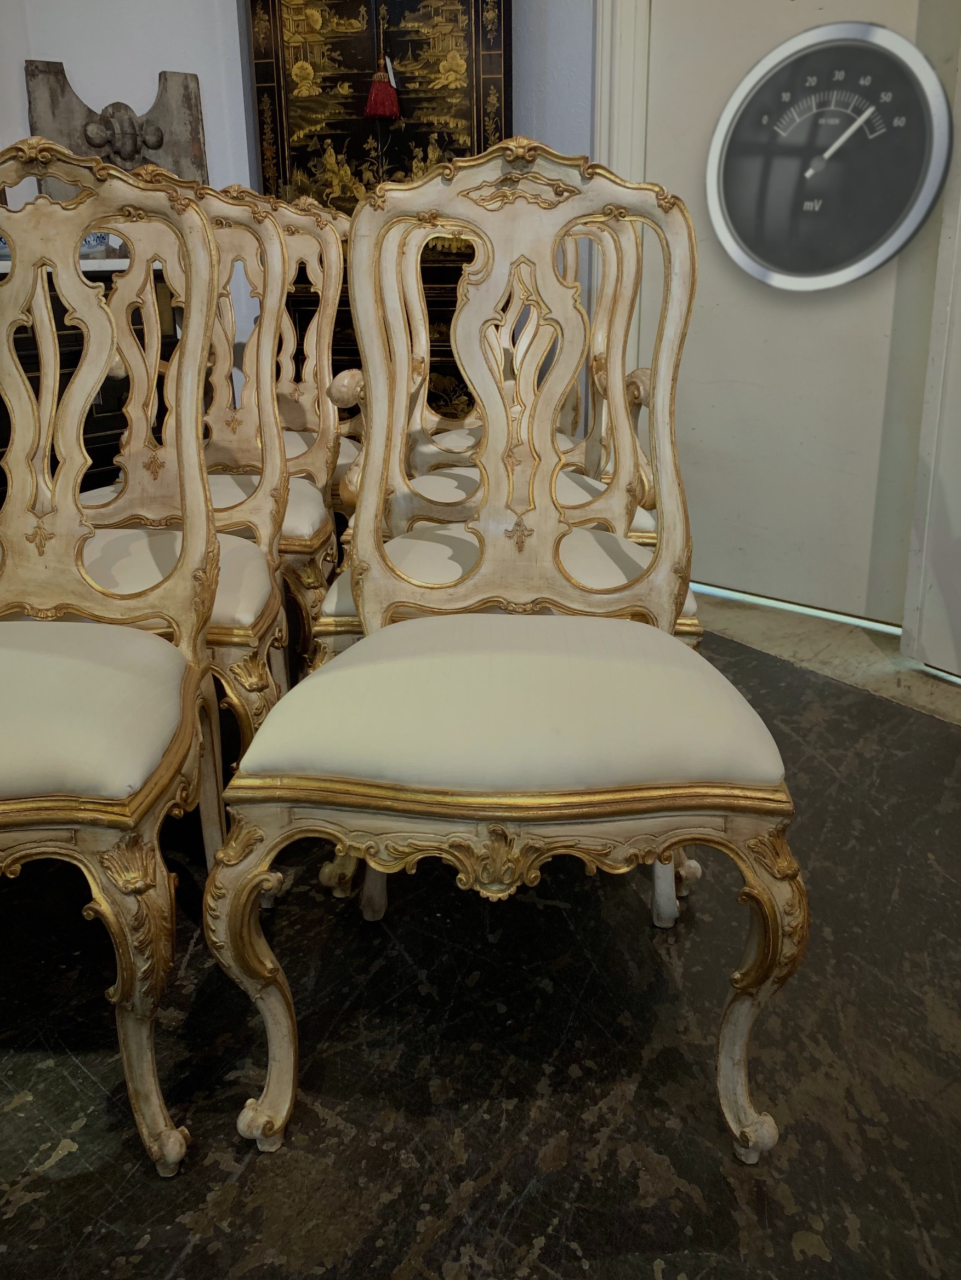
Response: {"value": 50, "unit": "mV"}
